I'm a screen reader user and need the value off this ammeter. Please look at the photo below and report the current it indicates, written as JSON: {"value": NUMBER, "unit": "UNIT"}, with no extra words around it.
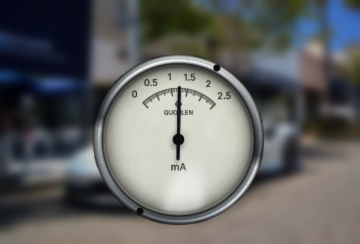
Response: {"value": 1.25, "unit": "mA"}
